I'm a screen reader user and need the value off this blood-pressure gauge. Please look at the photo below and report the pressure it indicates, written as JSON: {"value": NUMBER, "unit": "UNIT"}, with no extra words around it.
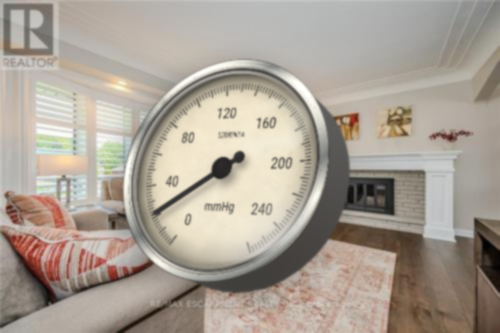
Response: {"value": 20, "unit": "mmHg"}
